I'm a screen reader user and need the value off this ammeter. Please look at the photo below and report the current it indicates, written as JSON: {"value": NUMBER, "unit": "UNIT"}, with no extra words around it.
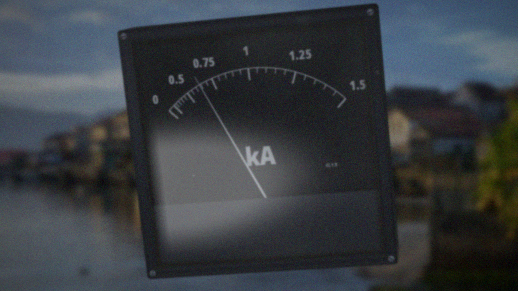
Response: {"value": 0.65, "unit": "kA"}
